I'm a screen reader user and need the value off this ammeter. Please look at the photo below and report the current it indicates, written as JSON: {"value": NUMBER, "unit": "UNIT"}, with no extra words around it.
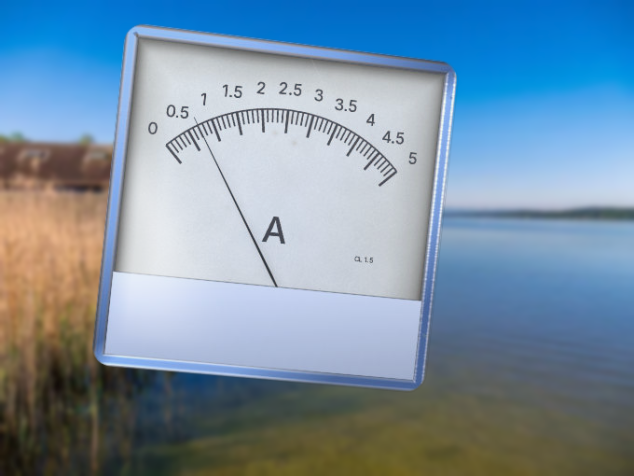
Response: {"value": 0.7, "unit": "A"}
